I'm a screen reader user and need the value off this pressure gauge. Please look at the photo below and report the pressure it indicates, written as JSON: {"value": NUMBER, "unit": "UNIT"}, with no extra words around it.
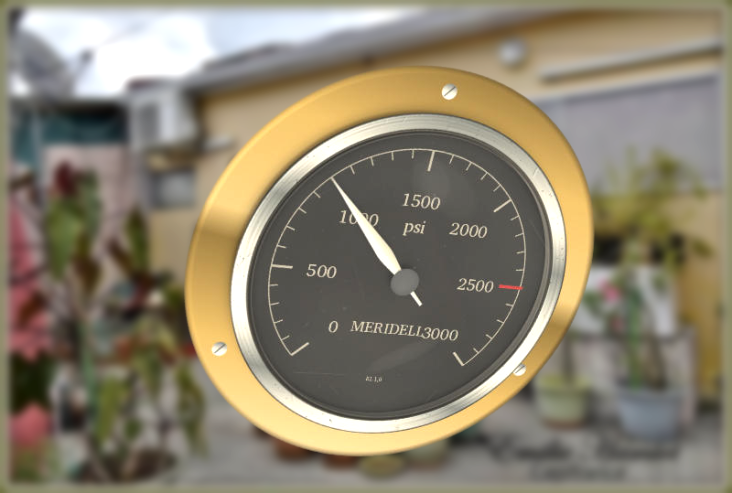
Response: {"value": 1000, "unit": "psi"}
